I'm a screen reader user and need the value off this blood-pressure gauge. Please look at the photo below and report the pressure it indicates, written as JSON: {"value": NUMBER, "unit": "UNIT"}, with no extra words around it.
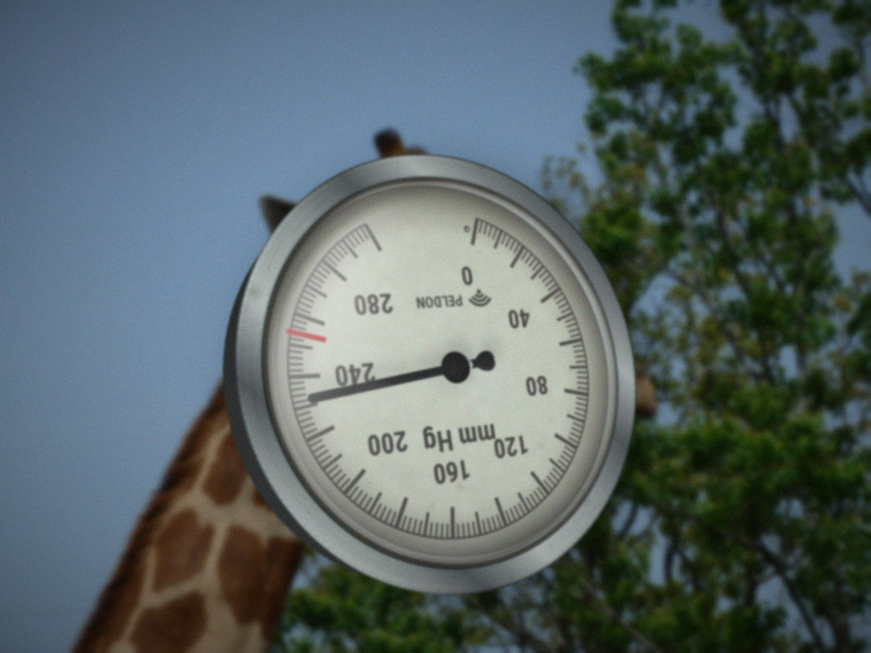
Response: {"value": 232, "unit": "mmHg"}
